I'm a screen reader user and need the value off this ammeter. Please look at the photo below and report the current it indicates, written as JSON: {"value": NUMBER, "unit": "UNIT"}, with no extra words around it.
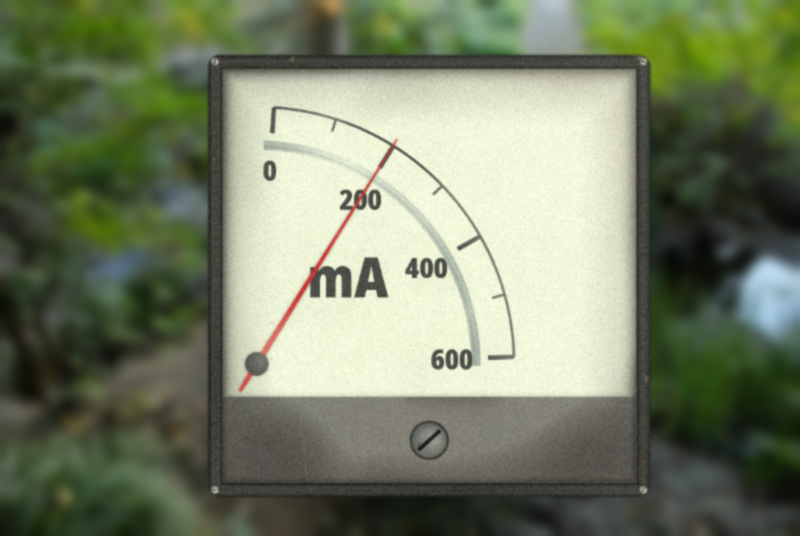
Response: {"value": 200, "unit": "mA"}
